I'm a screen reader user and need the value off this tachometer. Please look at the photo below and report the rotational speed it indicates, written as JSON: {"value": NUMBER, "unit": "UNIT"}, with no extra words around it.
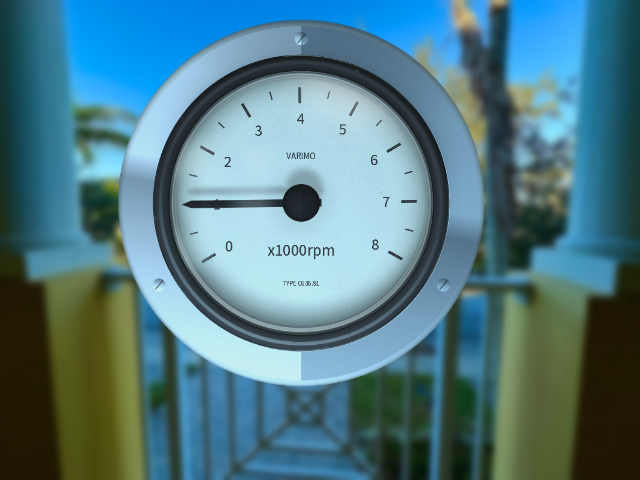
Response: {"value": 1000, "unit": "rpm"}
